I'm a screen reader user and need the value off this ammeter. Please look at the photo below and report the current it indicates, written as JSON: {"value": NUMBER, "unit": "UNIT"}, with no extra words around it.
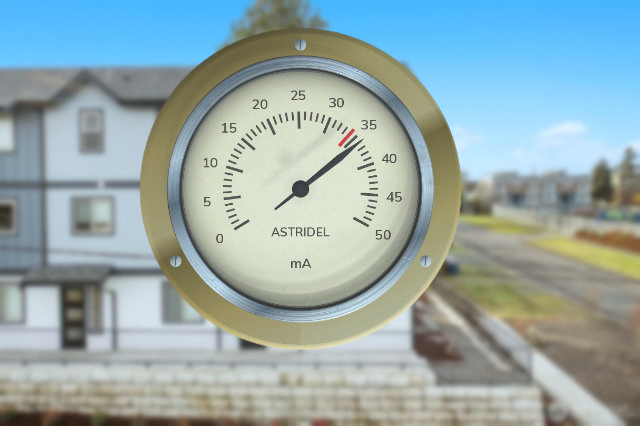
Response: {"value": 36, "unit": "mA"}
